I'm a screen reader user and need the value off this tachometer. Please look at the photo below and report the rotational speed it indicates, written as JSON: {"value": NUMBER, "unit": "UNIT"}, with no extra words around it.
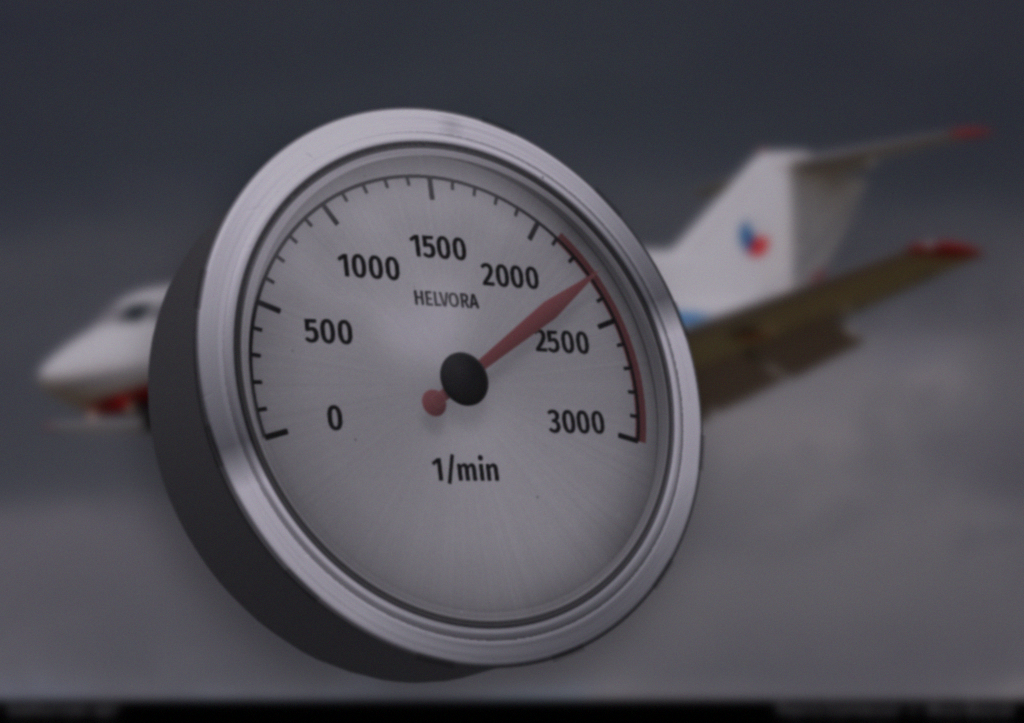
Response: {"value": 2300, "unit": "rpm"}
